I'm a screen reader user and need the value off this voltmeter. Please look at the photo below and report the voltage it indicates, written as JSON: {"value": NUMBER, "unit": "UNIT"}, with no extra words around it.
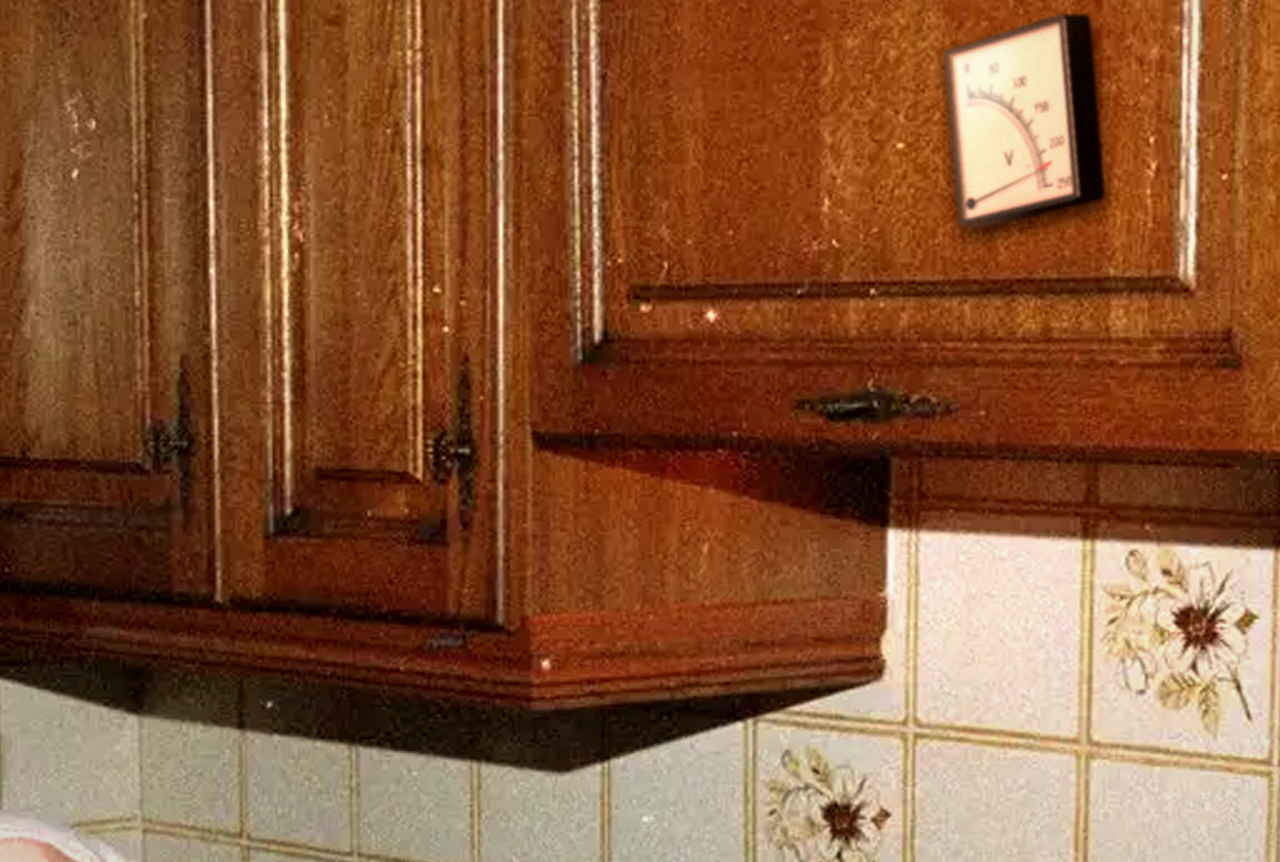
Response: {"value": 225, "unit": "V"}
